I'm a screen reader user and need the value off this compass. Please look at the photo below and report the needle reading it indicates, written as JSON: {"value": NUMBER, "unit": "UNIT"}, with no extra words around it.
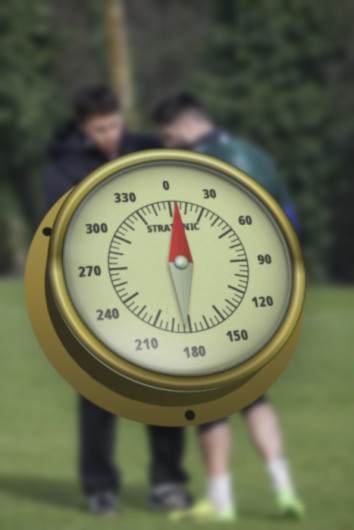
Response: {"value": 5, "unit": "°"}
